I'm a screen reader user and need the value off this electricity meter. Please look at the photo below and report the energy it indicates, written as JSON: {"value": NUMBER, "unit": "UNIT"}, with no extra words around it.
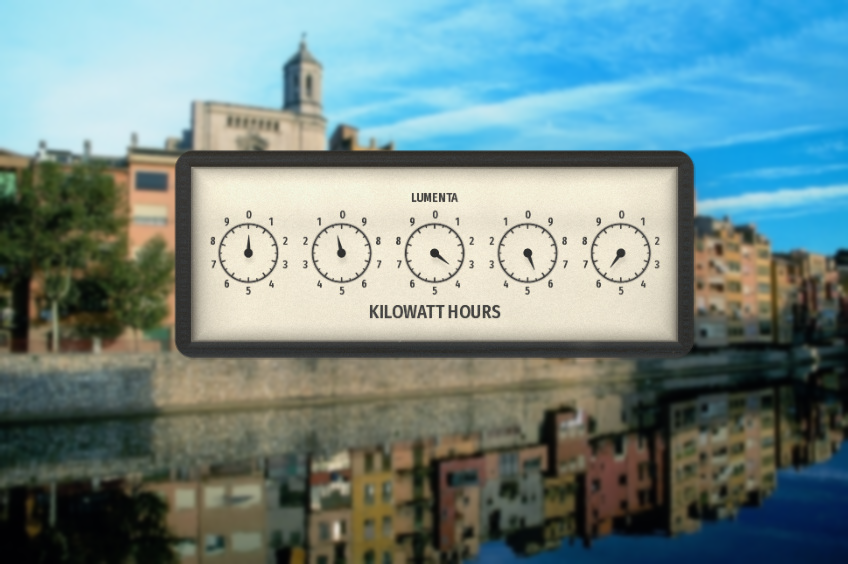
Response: {"value": 356, "unit": "kWh"}
